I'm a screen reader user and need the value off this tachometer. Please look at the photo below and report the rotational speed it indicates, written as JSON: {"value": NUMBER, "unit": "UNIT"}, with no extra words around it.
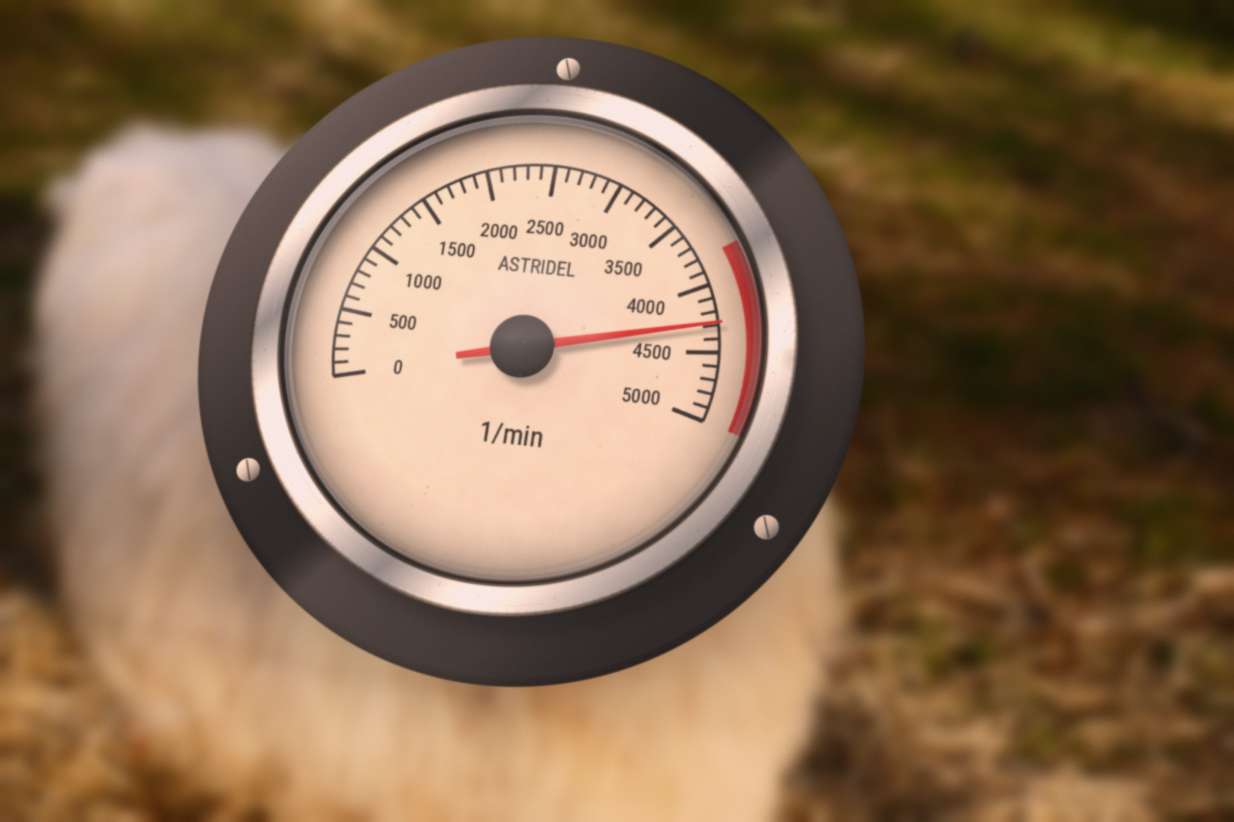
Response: {"value": 4300, "unit": "rpm"}
